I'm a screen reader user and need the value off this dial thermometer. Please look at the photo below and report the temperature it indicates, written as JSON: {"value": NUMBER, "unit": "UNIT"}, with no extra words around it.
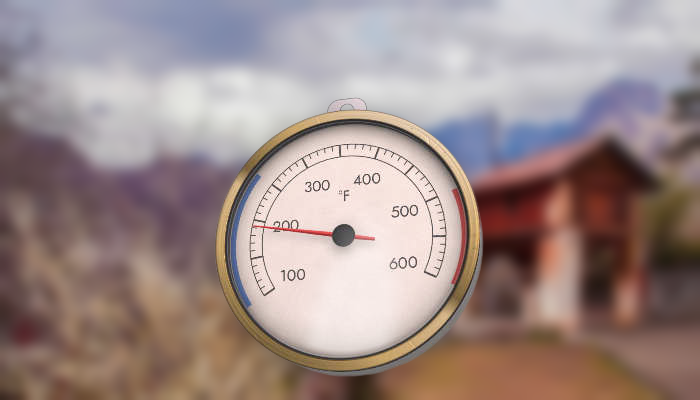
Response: {"value": 190, "unit": "°F"}
